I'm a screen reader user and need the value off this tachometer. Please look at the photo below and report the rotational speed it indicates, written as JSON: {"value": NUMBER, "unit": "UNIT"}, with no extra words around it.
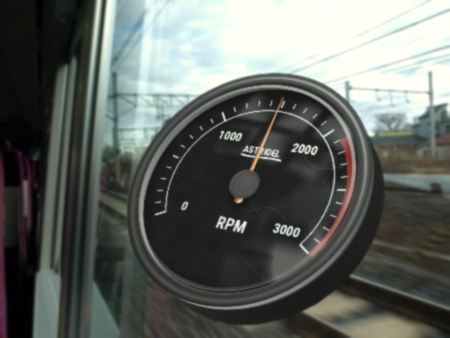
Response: {"value": 1500, "unit": "rpm"}
